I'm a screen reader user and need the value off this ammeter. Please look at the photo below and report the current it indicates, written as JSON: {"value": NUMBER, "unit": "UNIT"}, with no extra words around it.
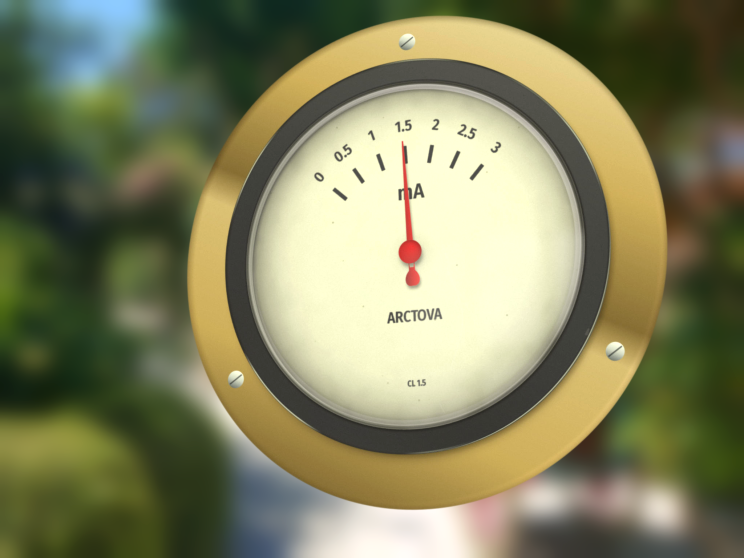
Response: {"value": 1.5, "unit": "mA"}
